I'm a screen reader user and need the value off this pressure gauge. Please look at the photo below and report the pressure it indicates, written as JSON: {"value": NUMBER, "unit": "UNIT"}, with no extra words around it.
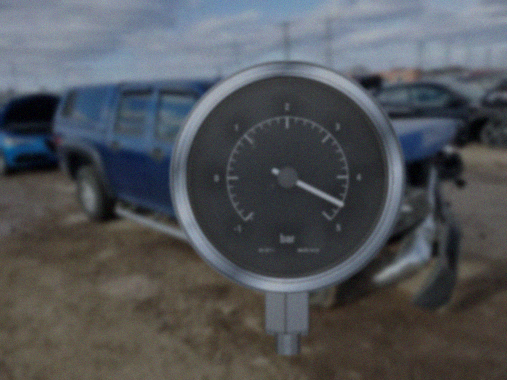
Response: {"value": 4.6, "unit": "bar"}
